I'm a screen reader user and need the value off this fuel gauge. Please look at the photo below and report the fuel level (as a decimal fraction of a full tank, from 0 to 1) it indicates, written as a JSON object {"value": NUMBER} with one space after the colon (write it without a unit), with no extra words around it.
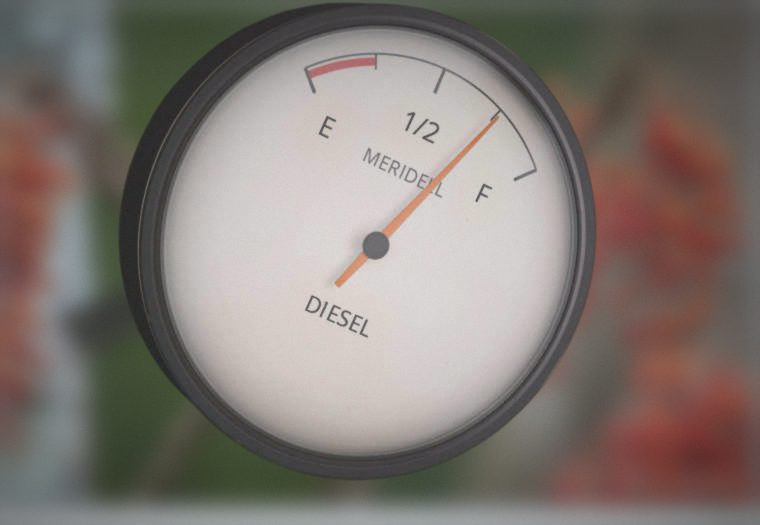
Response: {"value": 0.75}
